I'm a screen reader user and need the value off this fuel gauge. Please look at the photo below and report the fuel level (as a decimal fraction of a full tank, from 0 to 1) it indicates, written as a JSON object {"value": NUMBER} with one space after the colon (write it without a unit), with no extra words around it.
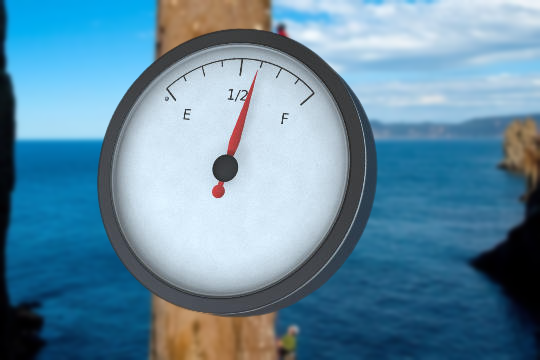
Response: {"value": 0.625}
